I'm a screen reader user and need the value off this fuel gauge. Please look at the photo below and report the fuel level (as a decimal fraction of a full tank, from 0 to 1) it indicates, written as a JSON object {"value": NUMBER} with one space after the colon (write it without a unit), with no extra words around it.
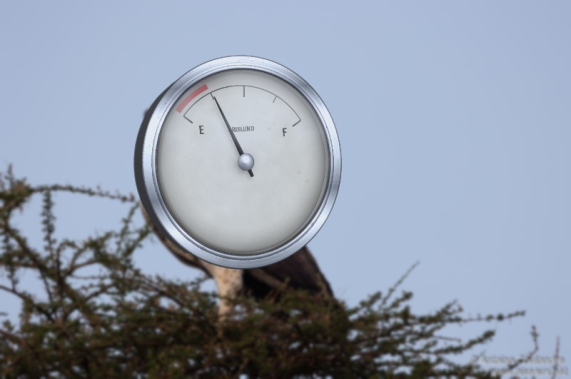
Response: {"value": 0.25}
